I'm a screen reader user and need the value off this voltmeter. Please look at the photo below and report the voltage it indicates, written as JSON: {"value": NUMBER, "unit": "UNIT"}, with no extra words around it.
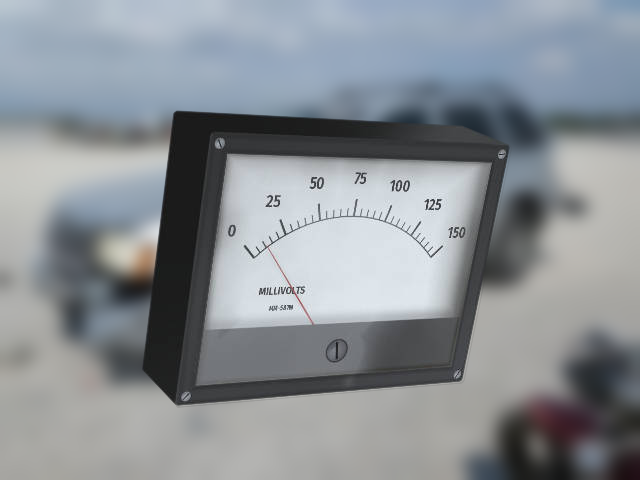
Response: {"value": 10, "unit": "mV"}
